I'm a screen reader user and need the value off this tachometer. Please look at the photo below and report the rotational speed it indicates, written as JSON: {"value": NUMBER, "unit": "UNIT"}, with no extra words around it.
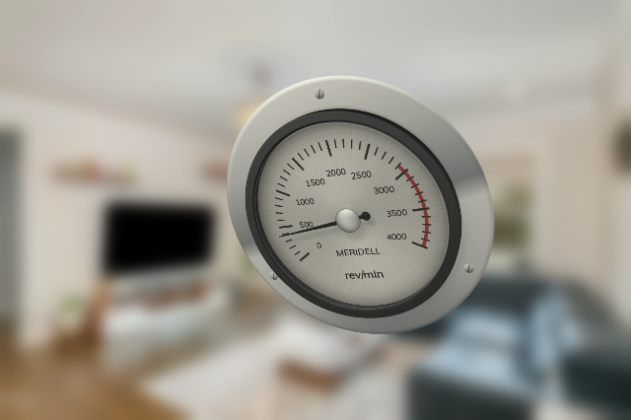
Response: {"value": 400, "unit": "rpm"}
